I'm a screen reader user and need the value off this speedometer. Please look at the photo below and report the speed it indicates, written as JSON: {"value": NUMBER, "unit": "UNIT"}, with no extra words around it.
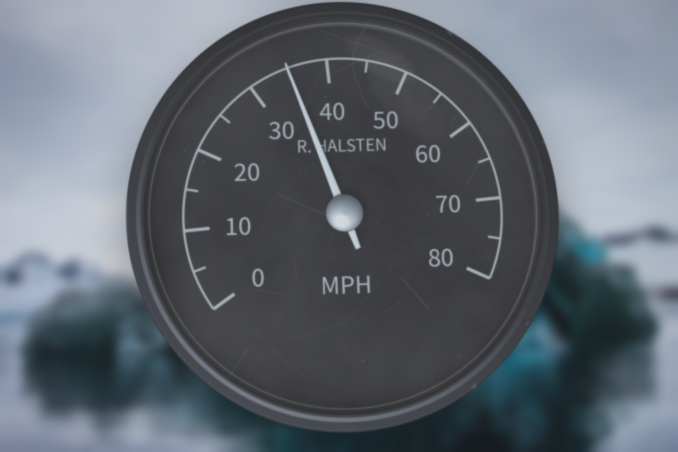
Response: {"value": 35, "unit": "mph"}
